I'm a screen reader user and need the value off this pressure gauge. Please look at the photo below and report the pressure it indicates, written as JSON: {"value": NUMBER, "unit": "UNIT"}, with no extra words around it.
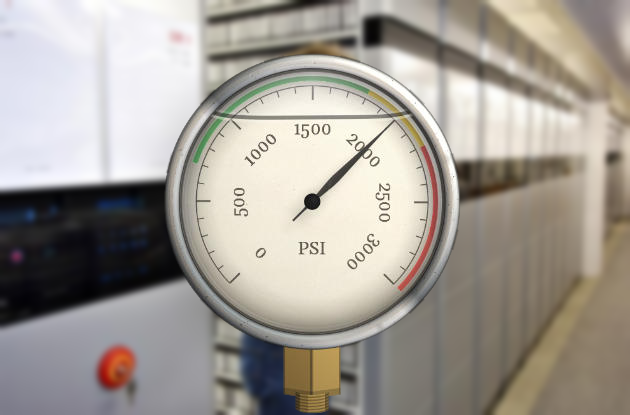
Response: {"value": 2000, "unit": "psi"}
